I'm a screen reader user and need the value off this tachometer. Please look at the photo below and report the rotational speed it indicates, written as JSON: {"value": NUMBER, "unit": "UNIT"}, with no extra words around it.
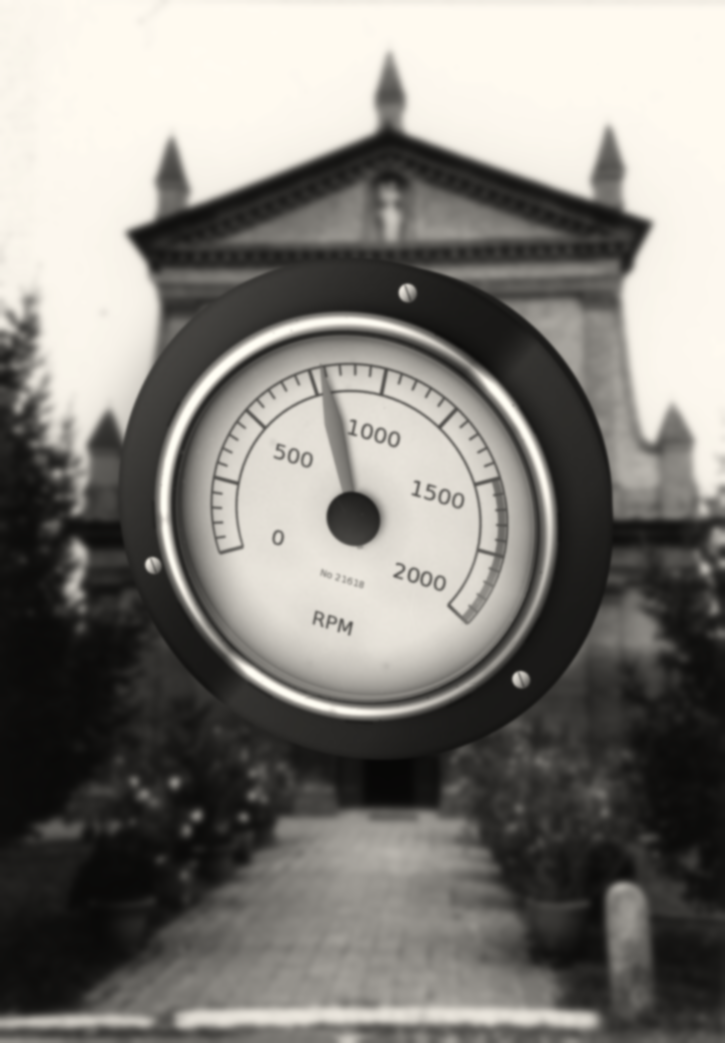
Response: {"value": 800, "unit": "rpm"}
